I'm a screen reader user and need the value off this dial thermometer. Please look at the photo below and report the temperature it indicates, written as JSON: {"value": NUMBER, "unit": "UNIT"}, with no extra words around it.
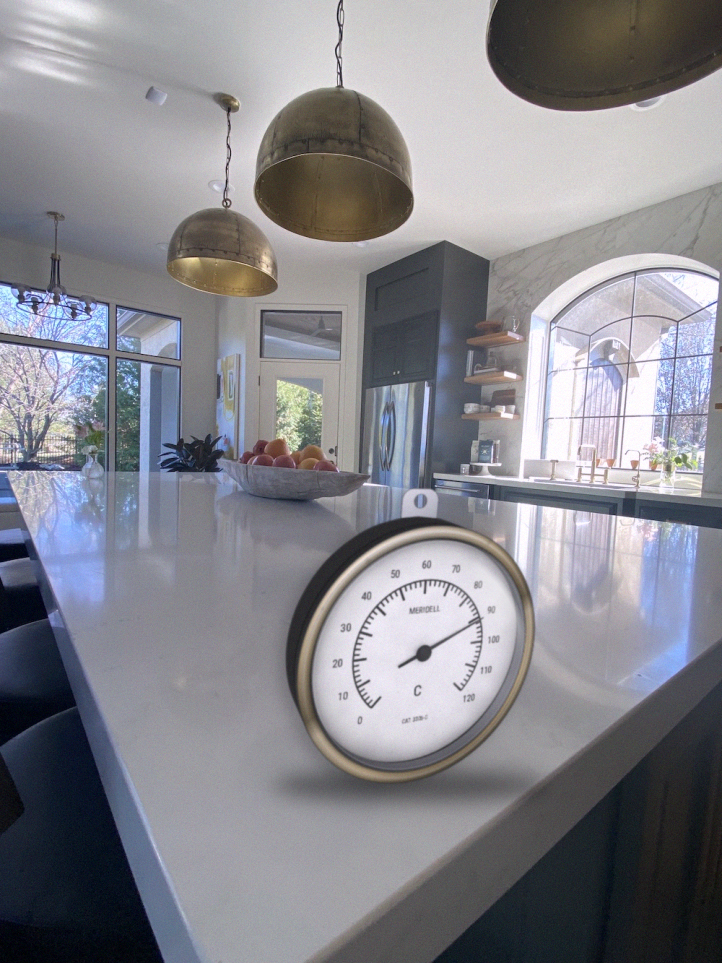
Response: {"value": 90, "unit": "°C"}
